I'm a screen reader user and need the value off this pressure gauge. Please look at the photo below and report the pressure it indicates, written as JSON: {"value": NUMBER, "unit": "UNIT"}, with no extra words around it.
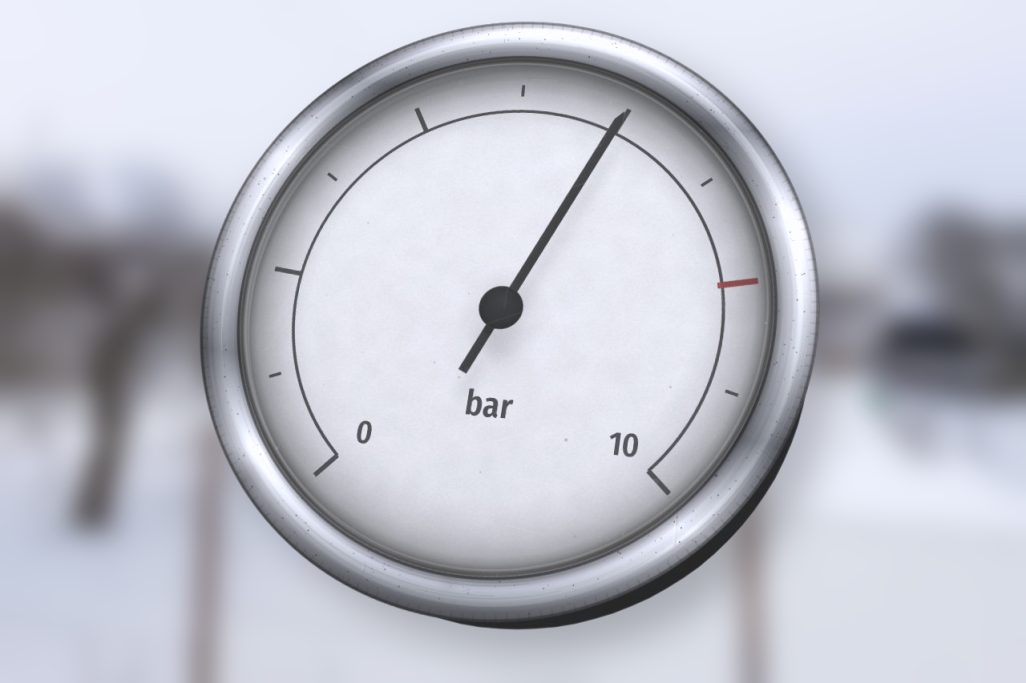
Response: {"value": 6, "unit": "bar"}
